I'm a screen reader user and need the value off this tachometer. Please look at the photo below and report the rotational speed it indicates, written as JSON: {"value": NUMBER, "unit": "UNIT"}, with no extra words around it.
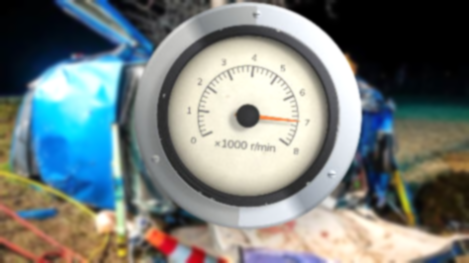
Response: {"value": 7000, "unit": "rpm"}
